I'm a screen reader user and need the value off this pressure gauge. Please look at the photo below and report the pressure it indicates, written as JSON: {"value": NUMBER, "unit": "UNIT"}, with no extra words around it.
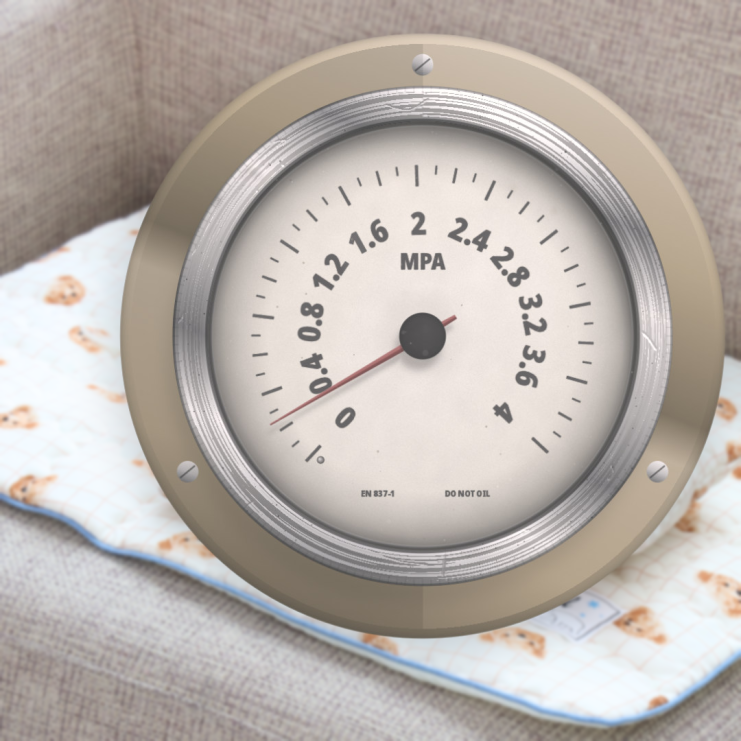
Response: {"value": 0.25, "unit": "MPa"}
